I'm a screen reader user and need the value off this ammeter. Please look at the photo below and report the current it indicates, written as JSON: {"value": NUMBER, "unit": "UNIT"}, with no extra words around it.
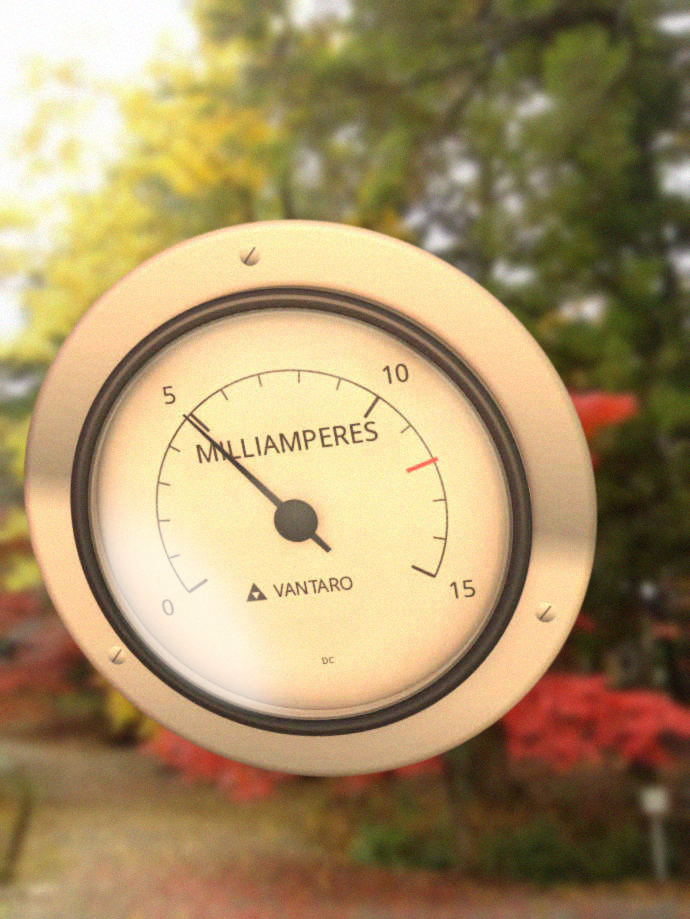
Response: {"value": 5, "unit": "mA"}
